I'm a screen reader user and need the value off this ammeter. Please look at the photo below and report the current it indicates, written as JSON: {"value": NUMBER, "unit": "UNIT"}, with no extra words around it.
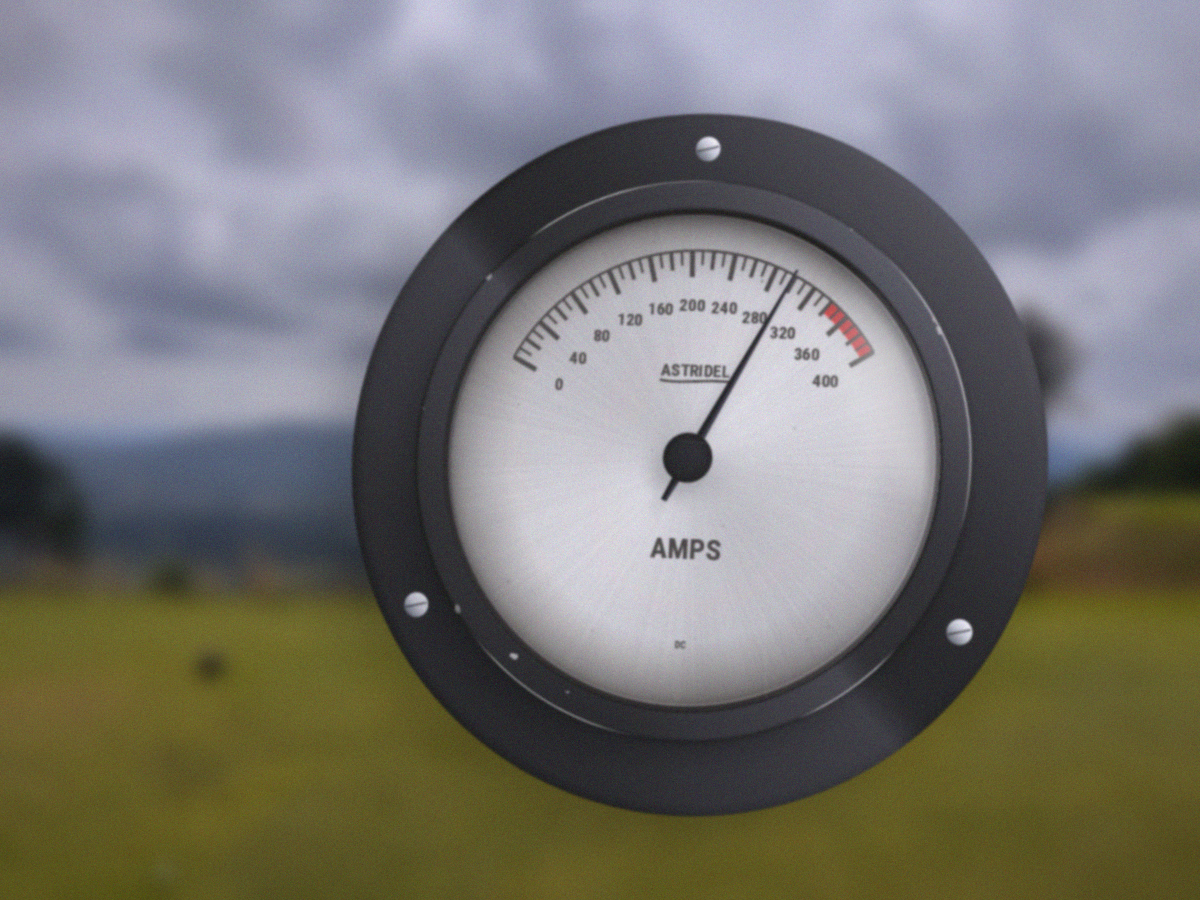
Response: {"value": 300, "unit": "A"}
